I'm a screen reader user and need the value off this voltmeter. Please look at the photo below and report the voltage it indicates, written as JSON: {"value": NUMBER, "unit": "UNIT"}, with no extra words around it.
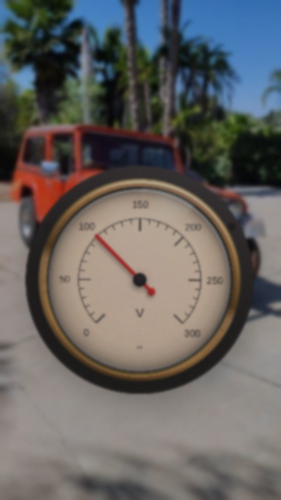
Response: {"value": 100, "unit": "V"}
